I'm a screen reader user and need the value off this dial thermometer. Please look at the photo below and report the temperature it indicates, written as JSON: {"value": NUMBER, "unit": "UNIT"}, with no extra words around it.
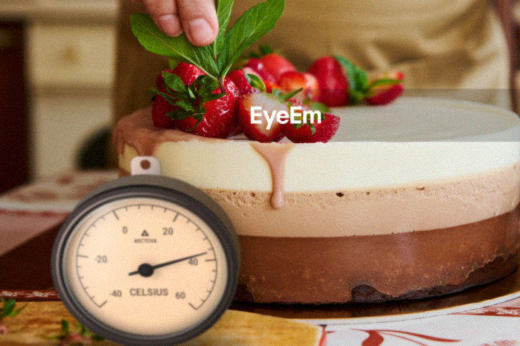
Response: {"value": 36, "unit": "°C"}
